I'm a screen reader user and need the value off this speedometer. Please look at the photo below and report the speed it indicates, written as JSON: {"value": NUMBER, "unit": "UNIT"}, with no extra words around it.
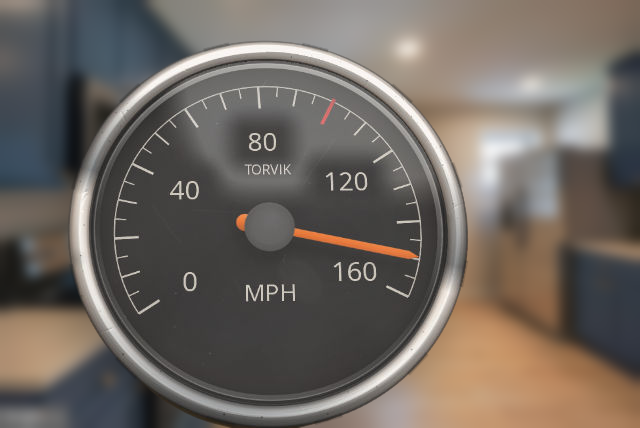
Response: {"value": 150, "unit": "mph"}
